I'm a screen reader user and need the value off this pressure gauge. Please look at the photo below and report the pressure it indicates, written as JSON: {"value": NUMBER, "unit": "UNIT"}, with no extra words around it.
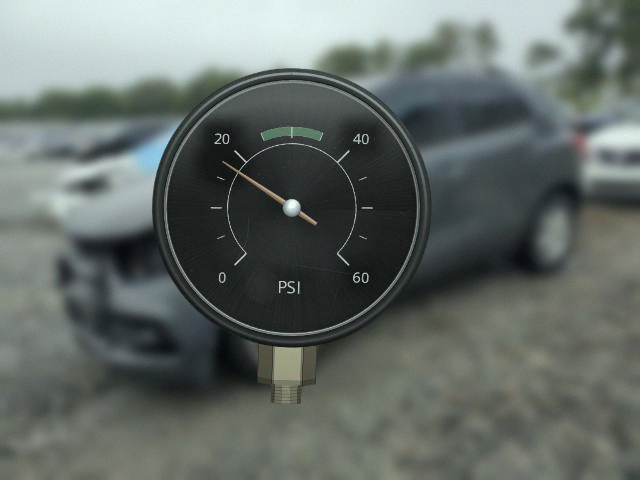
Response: {"value": 17.5, "unit": "psi"}
